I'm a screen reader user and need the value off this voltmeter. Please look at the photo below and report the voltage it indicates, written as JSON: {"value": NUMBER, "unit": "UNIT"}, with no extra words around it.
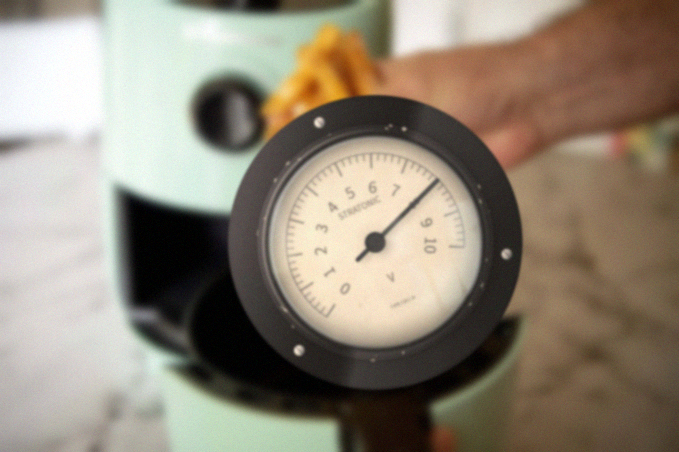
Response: {"value": 8, "unit": "V"}
